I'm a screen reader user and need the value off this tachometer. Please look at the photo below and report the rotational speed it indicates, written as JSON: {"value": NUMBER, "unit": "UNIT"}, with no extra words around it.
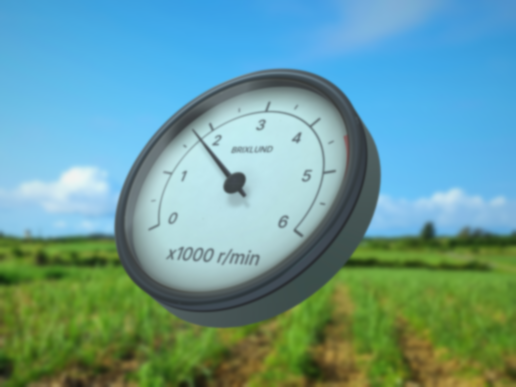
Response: {"value": 1750, "unit": "rpm"}
